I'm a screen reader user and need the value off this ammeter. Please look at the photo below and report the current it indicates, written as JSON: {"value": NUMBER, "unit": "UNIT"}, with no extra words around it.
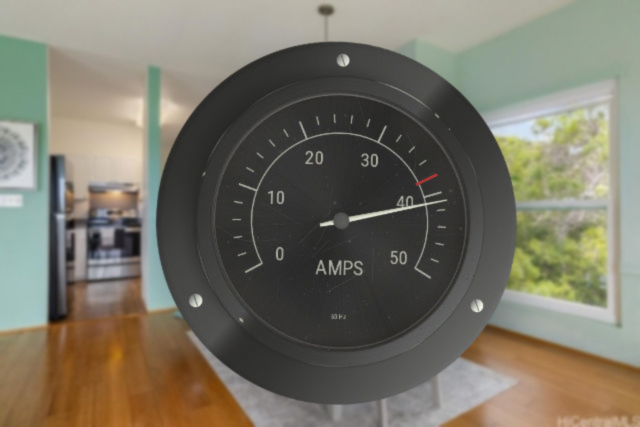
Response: {"value": 41, "unit": "A"}
